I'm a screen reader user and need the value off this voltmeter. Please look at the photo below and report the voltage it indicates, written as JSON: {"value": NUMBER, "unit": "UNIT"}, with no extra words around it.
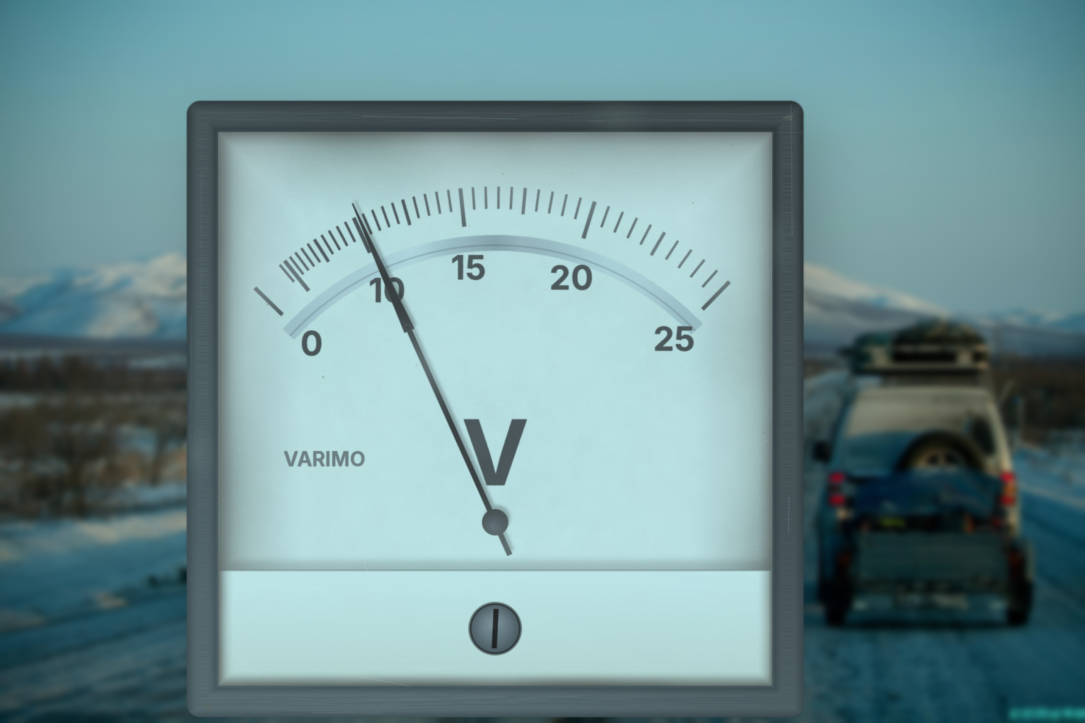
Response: {"value": 10.25, "unit": "V"}
